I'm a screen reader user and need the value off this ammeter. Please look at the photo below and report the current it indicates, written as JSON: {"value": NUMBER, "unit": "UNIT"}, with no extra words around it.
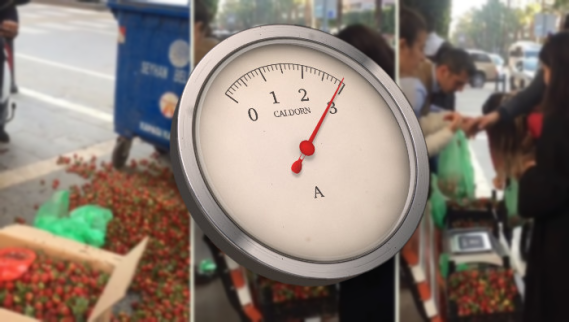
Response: {"value": 2.9, "unit": "A"}
